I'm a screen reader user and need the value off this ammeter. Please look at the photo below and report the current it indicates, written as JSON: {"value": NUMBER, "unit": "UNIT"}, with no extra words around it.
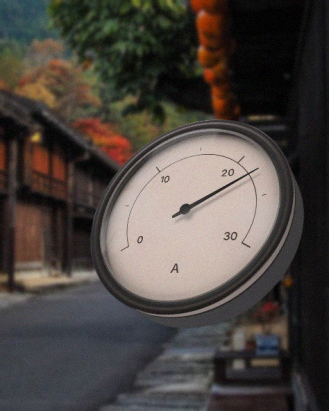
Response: {"value": 22.5, "unit": "A"}
